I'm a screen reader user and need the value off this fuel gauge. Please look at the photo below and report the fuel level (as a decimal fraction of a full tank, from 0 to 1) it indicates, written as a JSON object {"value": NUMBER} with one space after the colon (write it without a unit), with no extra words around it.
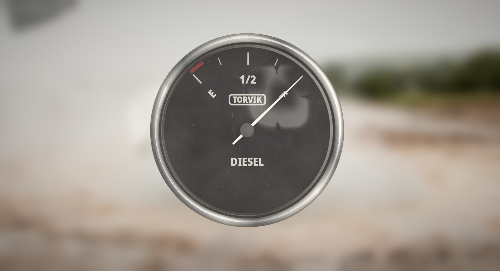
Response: {"value": 1}
